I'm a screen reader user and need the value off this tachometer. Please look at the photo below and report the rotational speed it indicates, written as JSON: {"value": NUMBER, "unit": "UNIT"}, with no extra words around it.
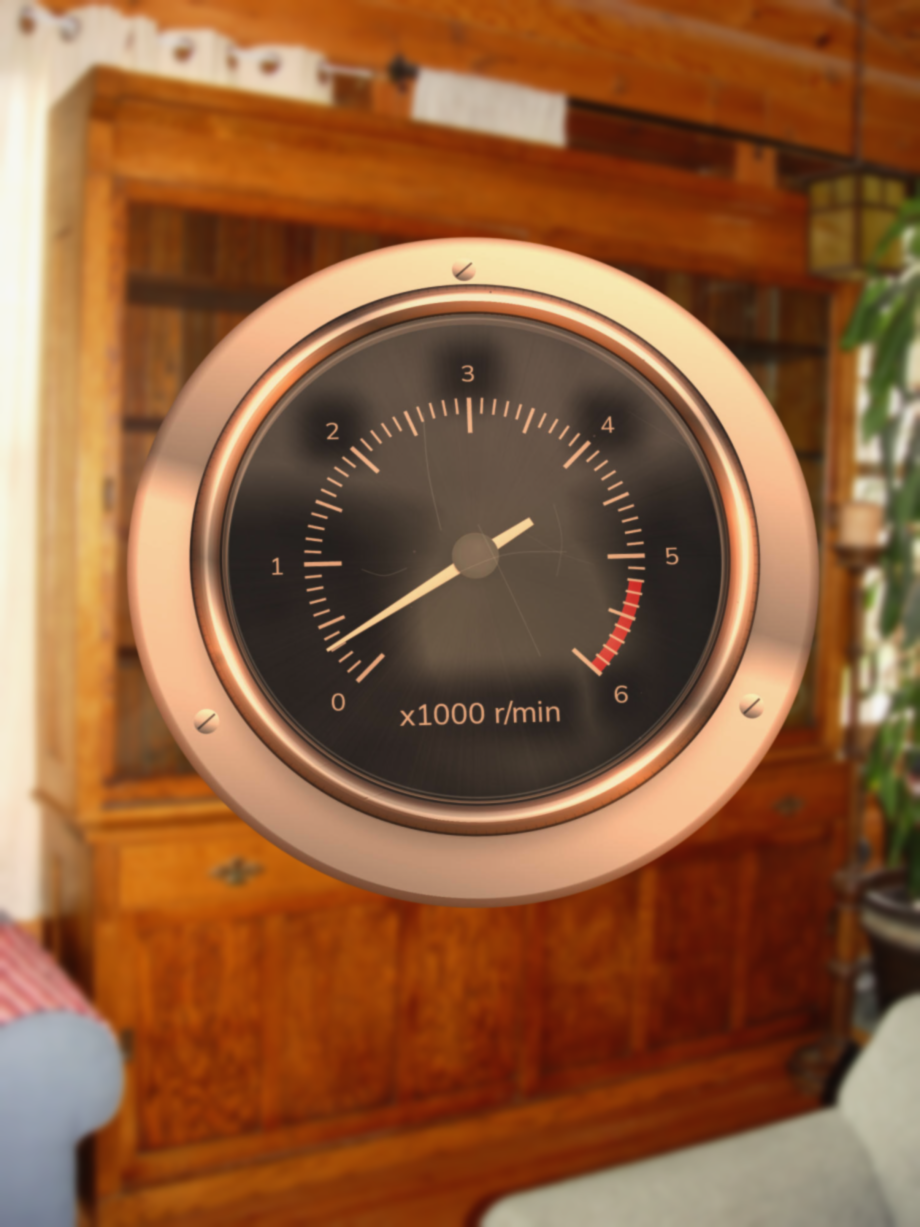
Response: {"value": 300, "unit": "rpm"}
